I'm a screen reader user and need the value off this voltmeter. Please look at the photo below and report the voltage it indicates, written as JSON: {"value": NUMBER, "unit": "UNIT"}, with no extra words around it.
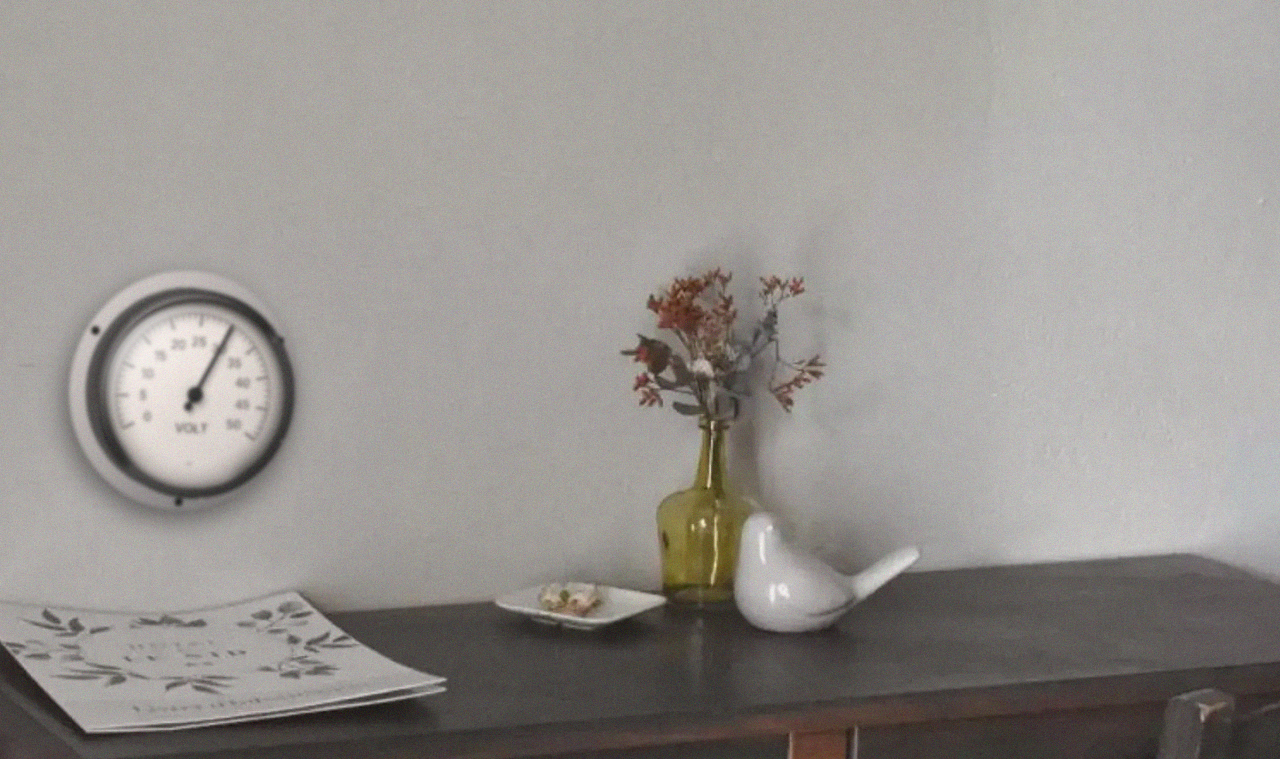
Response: {"value": 30, "unit": "V"}
